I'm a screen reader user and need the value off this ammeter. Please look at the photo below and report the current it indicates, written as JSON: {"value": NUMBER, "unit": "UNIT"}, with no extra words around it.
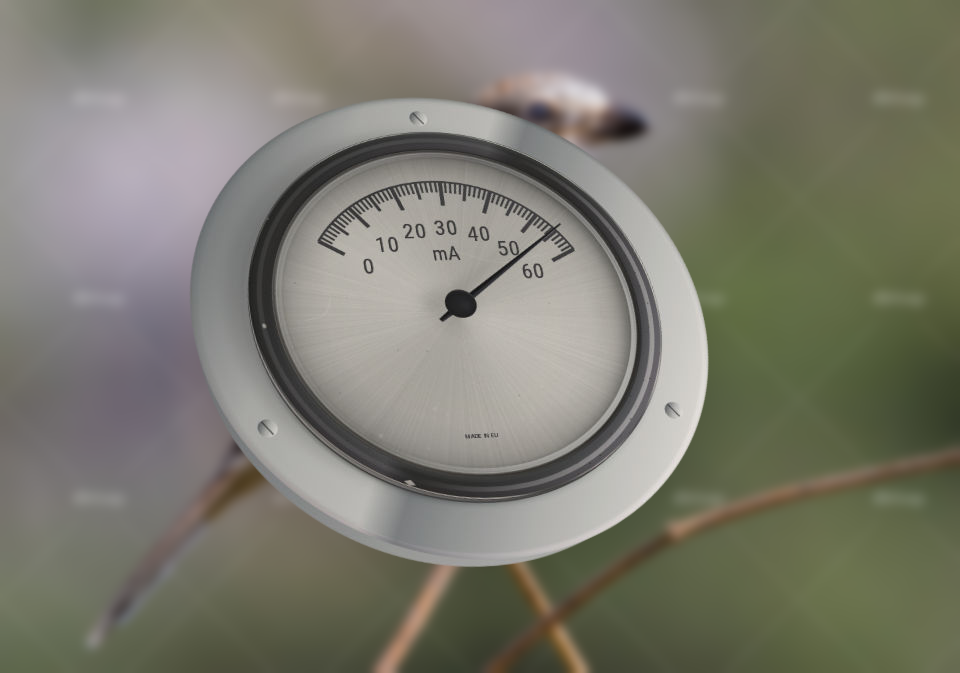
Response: {"value": 55, "unit": "mA"}
